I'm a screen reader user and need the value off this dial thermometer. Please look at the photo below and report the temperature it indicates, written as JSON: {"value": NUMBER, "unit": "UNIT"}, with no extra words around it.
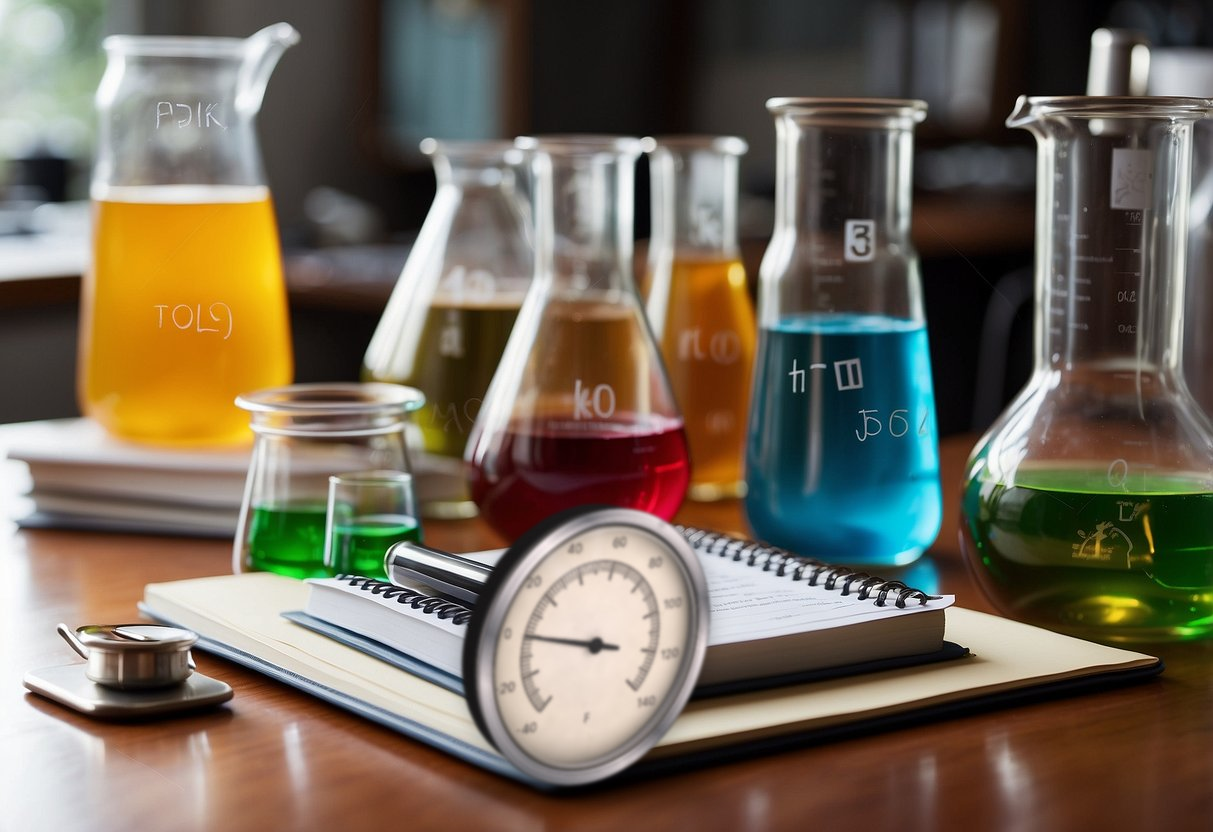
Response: {"value": 0, "unit": "°F"}
